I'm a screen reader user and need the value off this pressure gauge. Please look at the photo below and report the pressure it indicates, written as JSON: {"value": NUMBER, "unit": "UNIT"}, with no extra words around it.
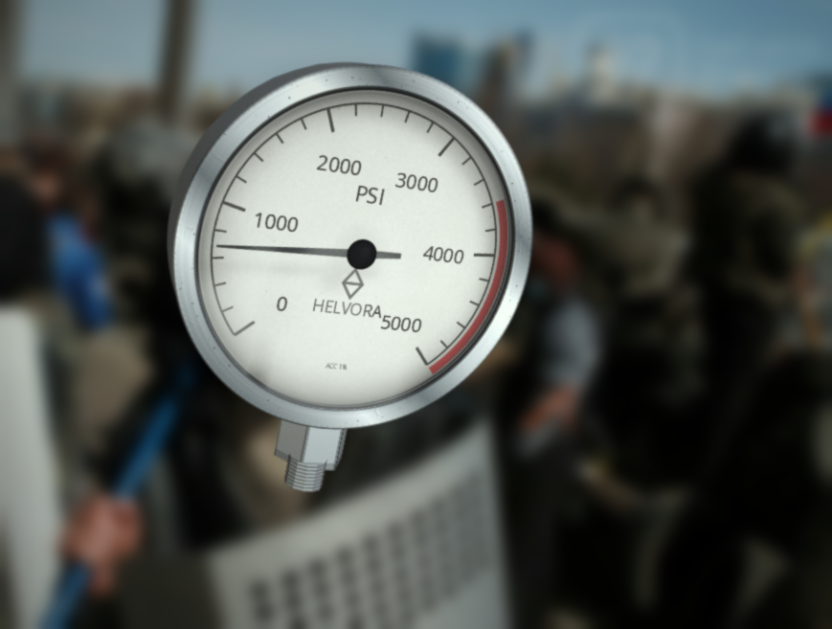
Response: {"value": 700, "unit": "psi"}
